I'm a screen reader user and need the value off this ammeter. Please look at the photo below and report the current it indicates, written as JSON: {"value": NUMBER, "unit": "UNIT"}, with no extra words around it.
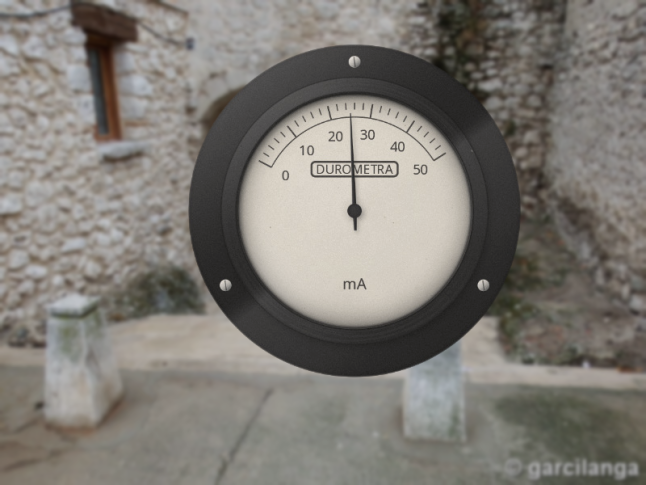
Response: {"value": 25, "unit": "mA"}
